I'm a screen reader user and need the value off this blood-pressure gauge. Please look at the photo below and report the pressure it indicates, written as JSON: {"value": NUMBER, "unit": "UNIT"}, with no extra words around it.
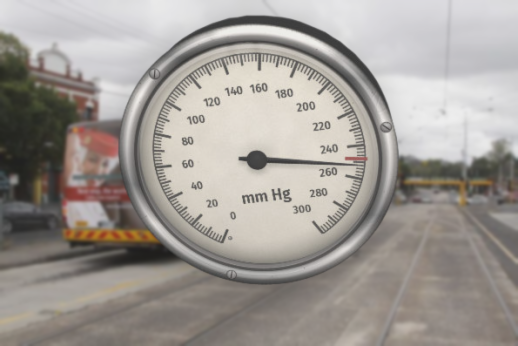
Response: {"value": 250, "unit": "mmHg"}
